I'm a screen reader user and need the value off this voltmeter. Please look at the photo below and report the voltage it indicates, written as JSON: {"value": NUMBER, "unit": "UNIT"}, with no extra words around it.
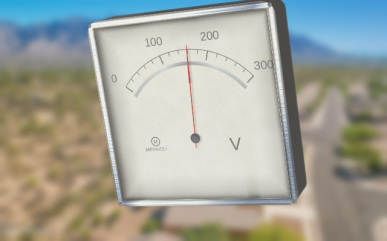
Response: {"value": 160, "unit": "V"}
